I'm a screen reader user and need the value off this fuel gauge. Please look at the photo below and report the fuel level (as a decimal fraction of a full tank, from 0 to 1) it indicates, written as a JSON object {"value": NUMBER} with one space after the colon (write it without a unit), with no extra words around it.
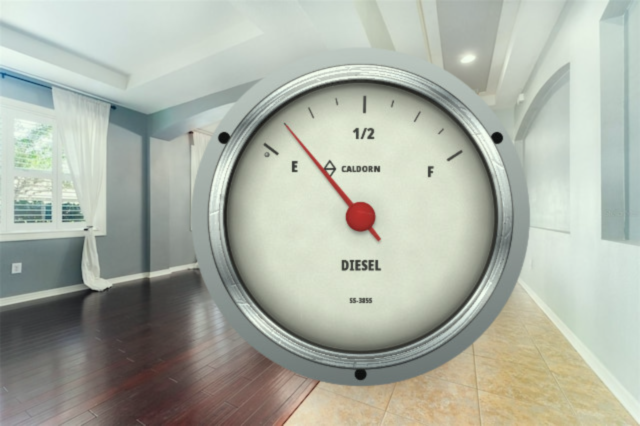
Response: {"value": 0.125}
